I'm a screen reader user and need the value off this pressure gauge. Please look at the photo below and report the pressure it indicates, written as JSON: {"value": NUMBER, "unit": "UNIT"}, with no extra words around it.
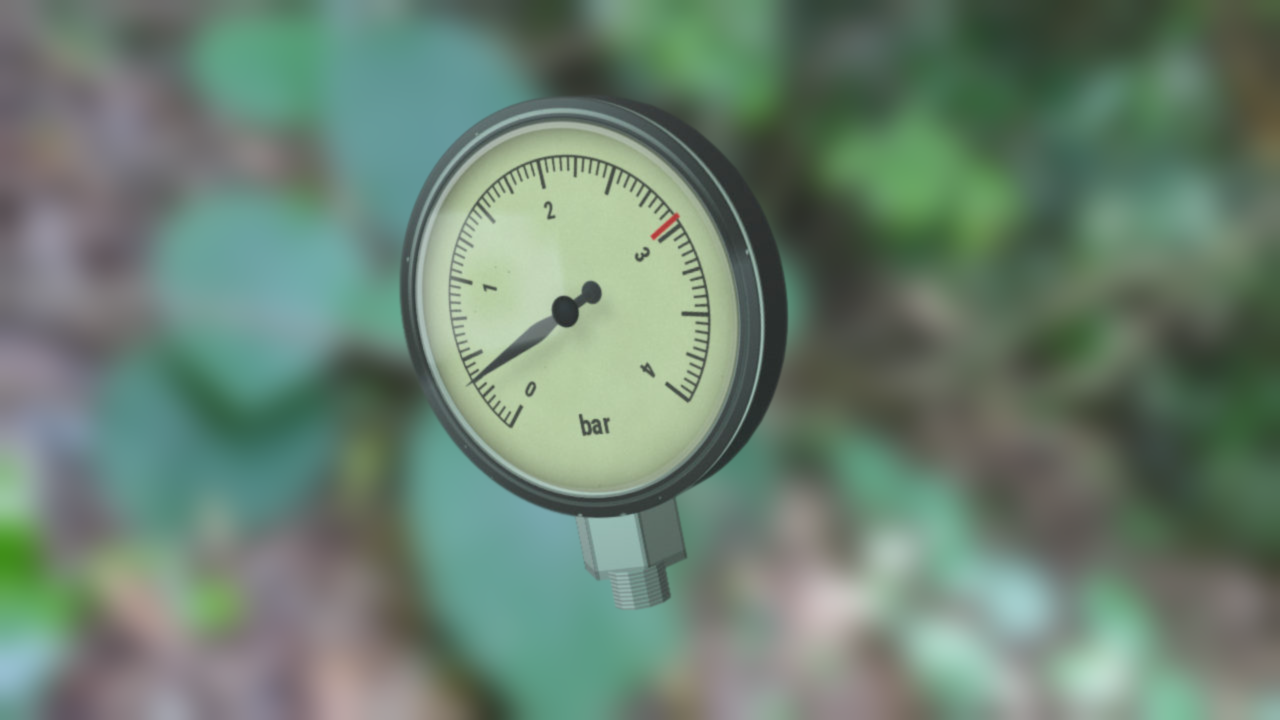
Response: {"value": 0.35, "unit": "bar"}
